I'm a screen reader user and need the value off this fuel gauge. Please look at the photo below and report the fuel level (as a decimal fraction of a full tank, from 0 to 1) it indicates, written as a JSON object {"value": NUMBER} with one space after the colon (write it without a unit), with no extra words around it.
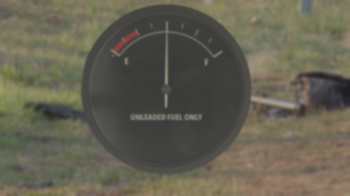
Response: {"value": 0.5}
